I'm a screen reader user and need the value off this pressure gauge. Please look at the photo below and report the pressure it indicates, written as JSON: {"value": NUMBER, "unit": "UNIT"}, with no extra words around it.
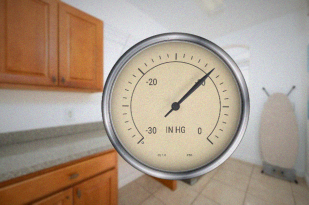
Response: {"value": -10, "unit": "inHg"}
